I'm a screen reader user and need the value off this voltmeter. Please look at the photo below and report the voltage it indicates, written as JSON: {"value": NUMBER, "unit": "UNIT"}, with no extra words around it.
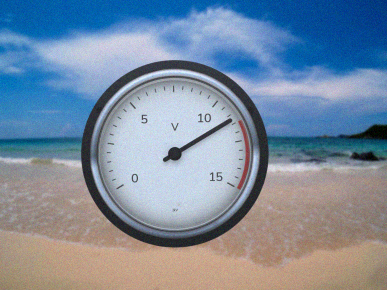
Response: {"value": 11.25, "unit": "V"}
